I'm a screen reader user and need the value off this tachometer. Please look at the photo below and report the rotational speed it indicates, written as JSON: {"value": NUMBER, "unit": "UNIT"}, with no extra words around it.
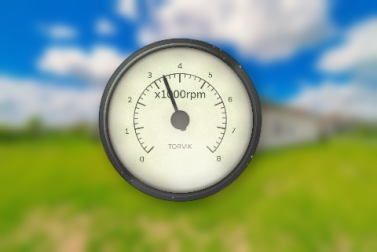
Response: {"value": 3400, "unit": "rpm"}
